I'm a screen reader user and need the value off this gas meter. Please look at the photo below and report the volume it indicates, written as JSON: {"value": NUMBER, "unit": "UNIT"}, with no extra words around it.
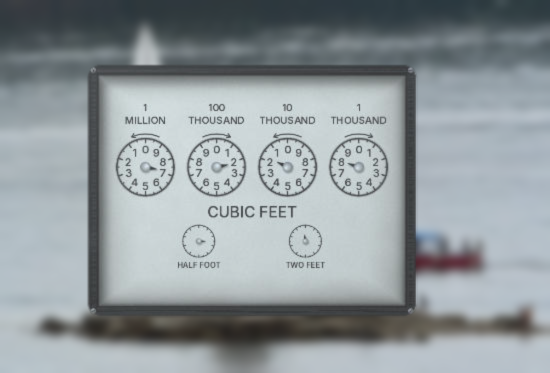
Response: {"value": 721800, "unit": "ft³"}
